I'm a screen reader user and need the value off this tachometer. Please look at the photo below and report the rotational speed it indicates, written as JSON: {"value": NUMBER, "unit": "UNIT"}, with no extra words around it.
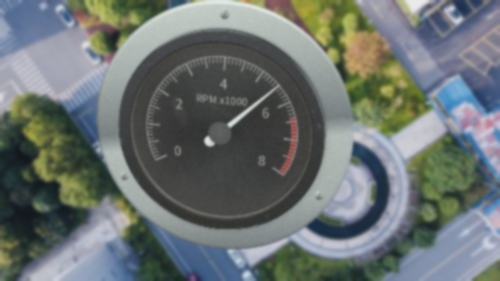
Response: {"value": 5500, "unit": "rpm"}
